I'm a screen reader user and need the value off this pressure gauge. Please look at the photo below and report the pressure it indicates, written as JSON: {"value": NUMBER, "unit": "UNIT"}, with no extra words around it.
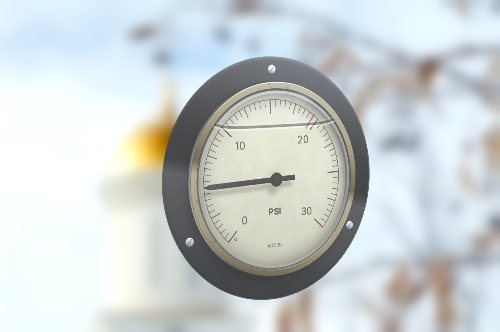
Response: {"value": 5, "unit": "psi"}
